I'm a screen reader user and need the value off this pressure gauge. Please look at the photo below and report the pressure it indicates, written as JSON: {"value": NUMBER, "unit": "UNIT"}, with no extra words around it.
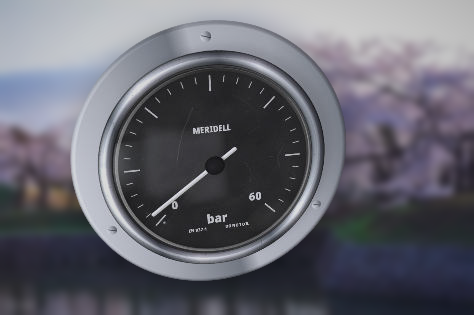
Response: {"value": 2, "unit": "bar"}
